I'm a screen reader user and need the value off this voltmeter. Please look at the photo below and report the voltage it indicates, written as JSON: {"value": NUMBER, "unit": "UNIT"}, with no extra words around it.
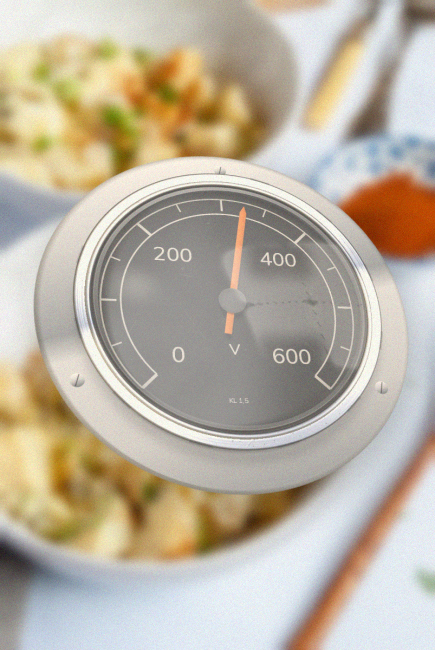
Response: {"value": 325, "unit": "V"}
